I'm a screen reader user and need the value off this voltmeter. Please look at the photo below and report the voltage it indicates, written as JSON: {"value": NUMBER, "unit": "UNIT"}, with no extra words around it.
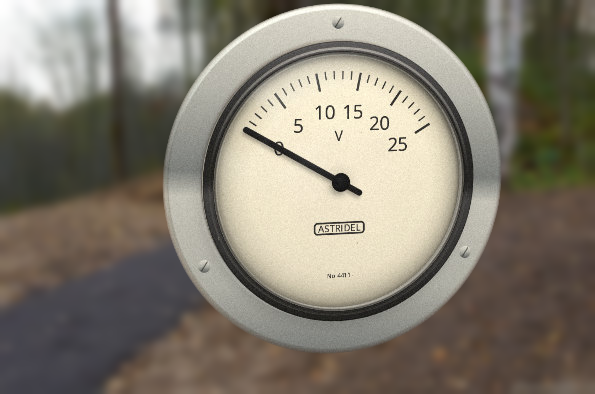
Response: {"value": 0, "unit": "V"}
